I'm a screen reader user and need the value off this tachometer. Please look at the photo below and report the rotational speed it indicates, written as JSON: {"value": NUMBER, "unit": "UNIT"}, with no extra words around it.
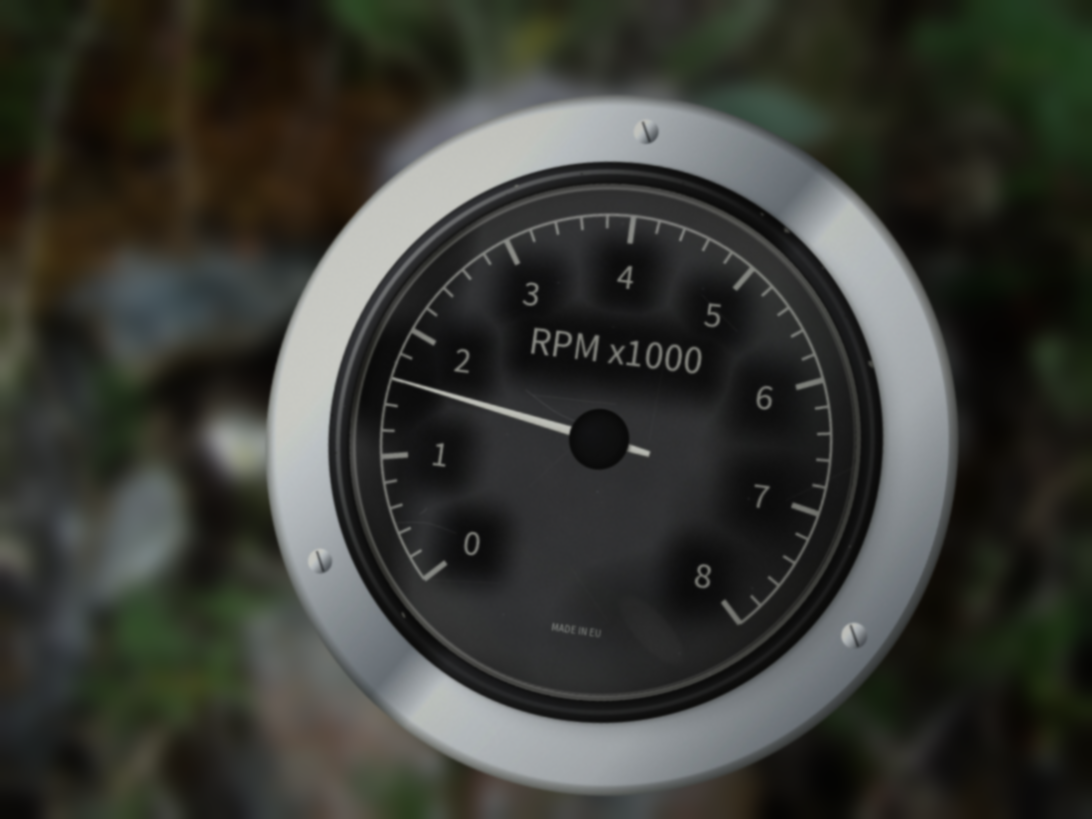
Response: {"value": 1600, "unit": "rpm"}
